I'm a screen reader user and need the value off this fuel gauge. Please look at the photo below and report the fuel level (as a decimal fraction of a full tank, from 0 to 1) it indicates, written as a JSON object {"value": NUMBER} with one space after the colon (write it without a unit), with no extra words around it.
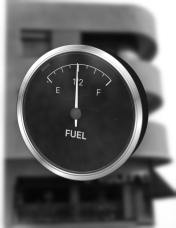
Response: {"value": 0.5}
